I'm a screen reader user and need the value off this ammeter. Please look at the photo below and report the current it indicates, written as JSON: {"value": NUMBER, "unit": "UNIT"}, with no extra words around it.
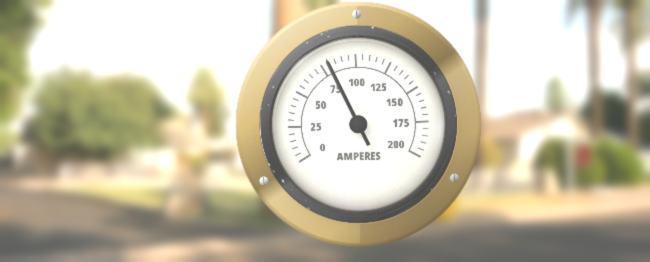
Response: {"value": 80, "unit": "A"}
